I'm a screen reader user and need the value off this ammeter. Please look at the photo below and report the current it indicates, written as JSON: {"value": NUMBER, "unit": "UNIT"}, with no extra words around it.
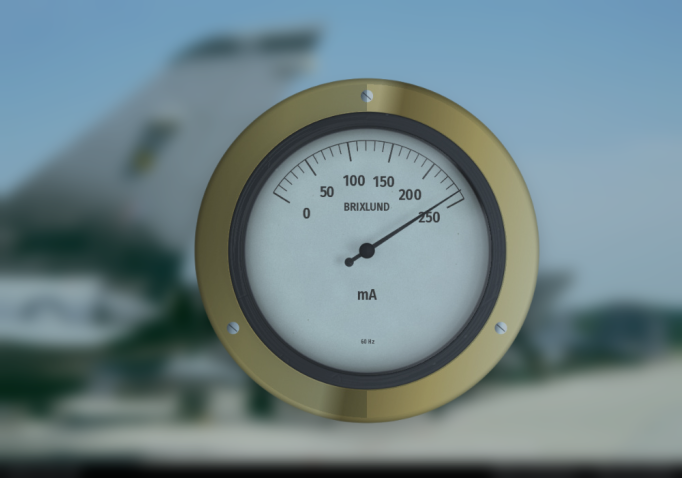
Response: {"value": 240, "unit": "mA"}
